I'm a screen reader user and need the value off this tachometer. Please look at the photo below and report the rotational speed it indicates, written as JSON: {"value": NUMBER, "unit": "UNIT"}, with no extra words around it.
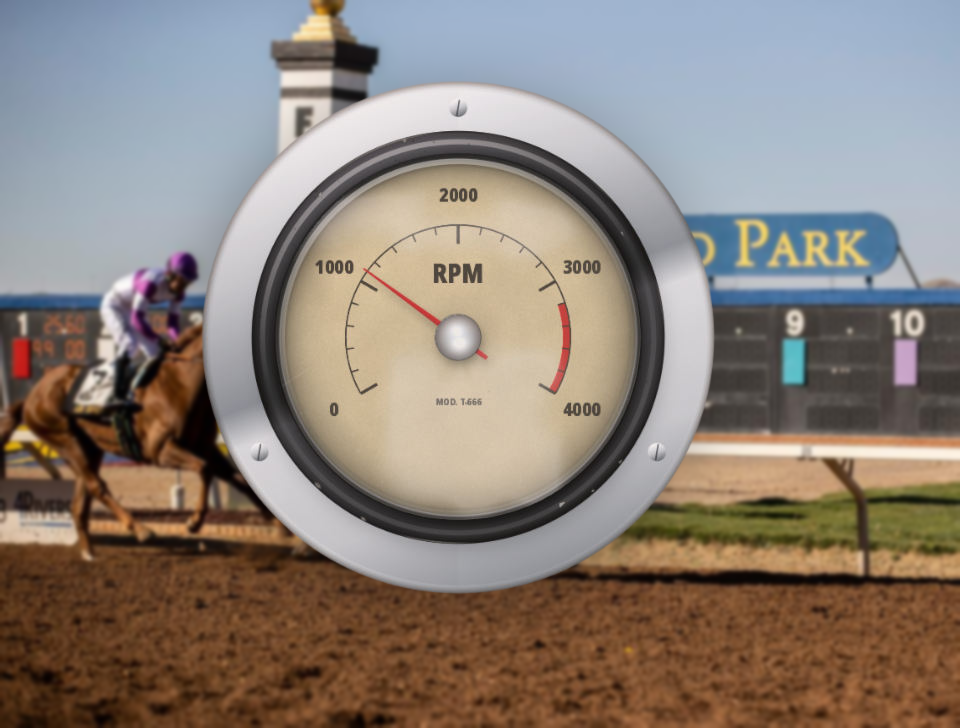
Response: {"value": 1100, "unit": "rpm"}
